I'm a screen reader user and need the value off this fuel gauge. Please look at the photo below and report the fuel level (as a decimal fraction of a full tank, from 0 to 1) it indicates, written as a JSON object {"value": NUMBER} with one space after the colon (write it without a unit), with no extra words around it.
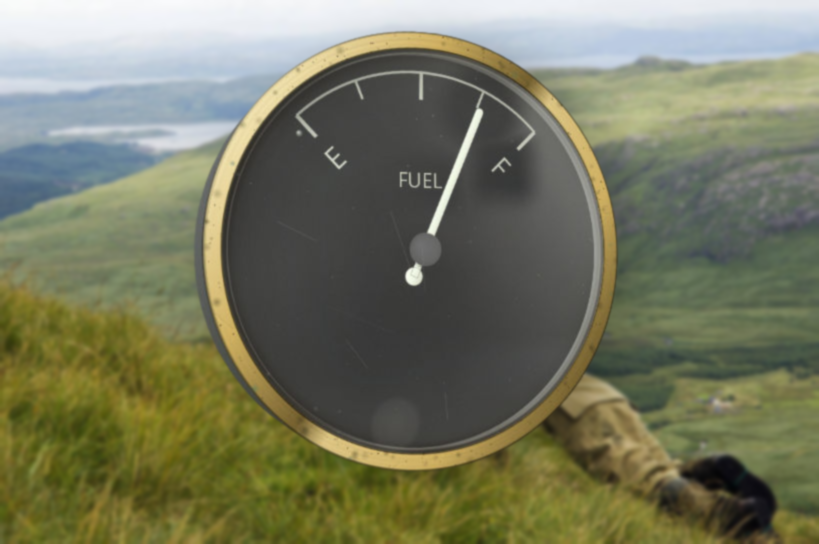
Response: {"value": 0.75}
